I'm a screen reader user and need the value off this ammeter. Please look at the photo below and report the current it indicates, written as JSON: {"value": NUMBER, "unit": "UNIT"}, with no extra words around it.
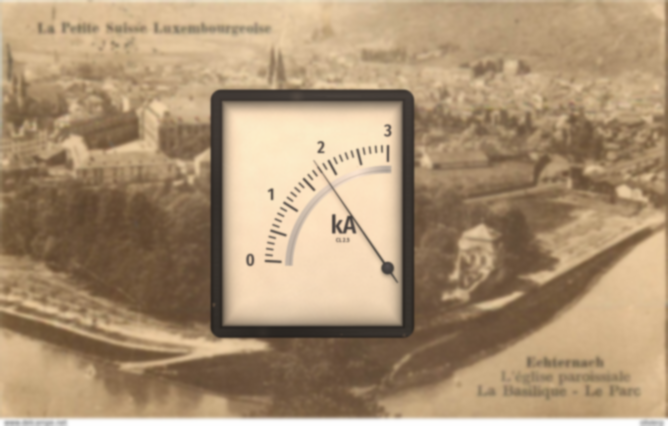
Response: {"value": 1.8, "unit": "kA"}
